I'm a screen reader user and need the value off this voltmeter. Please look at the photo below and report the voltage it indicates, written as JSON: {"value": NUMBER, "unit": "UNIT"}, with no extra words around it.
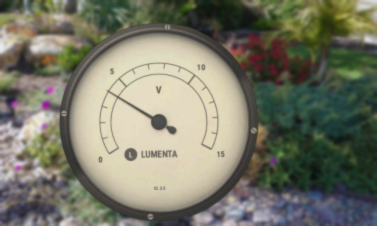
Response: {"value": 4, "unit": "V"}
